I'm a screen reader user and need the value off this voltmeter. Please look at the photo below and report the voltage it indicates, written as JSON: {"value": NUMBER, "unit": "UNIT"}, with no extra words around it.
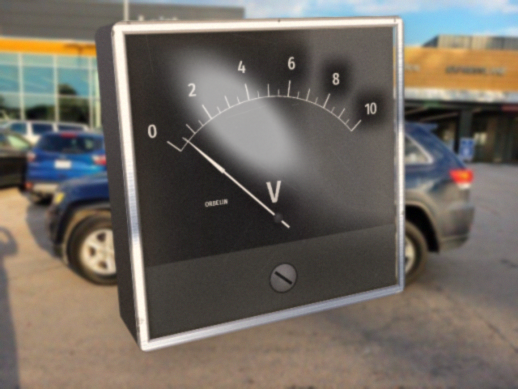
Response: {"value": 0.5, "unit": "V"}
